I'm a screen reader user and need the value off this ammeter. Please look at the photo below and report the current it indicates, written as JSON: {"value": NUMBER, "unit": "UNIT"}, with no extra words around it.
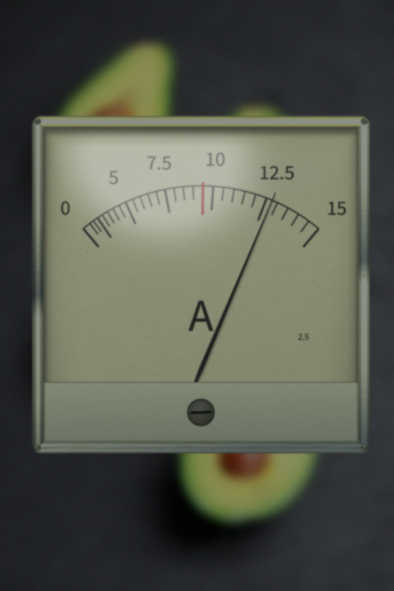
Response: {"value": 12.75, "unit": "A"}
